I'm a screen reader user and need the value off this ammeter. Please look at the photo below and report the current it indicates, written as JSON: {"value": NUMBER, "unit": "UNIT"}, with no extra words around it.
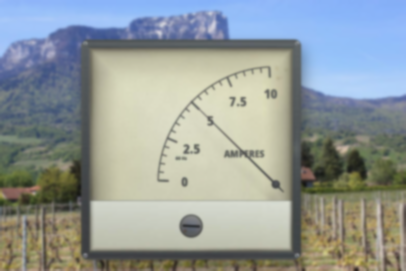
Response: {"value": 5, "unit": "A"}
